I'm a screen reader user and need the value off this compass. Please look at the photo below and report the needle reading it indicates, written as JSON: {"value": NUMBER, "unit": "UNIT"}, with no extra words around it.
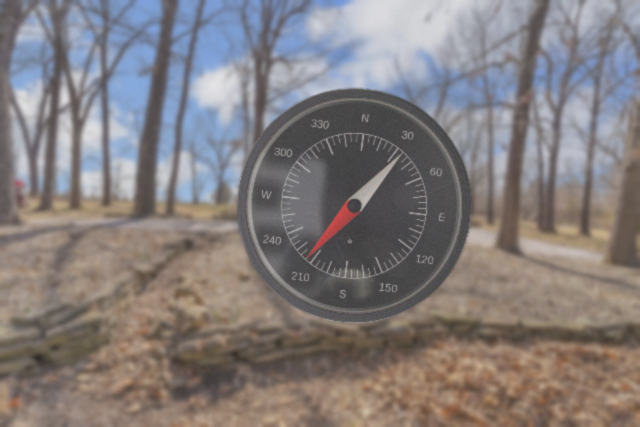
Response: {"value": 215, "unit": "°"}
